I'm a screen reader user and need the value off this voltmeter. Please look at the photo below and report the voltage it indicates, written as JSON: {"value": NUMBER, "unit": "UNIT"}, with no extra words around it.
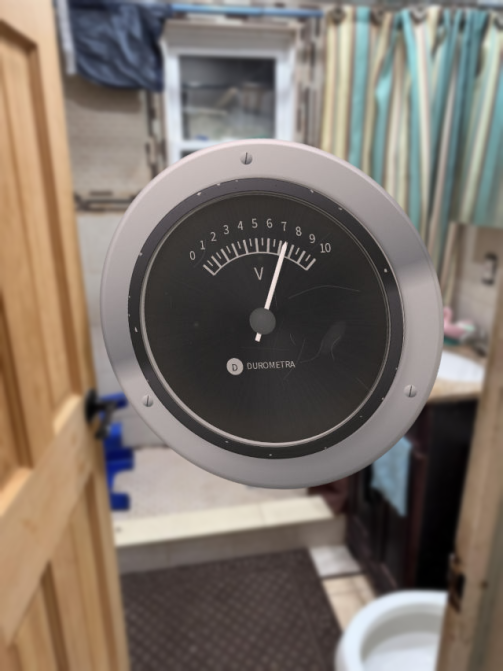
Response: {"value": 7.5, "unit": "V"}
